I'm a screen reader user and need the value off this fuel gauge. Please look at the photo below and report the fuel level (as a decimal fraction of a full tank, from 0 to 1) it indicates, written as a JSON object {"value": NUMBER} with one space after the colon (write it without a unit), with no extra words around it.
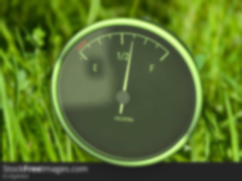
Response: {"value": 0.625}
